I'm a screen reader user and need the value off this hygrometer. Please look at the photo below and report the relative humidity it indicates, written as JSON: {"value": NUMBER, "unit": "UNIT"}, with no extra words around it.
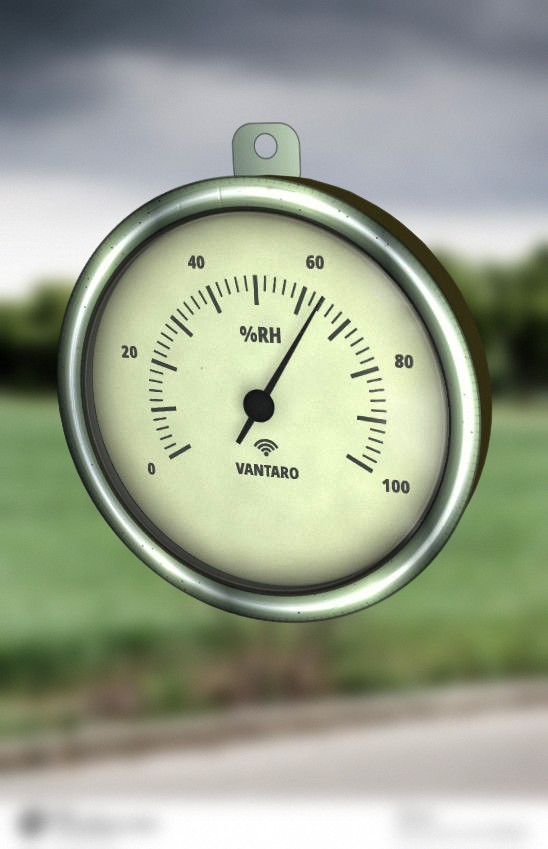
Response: {"value": 64, "unit": "%"}
